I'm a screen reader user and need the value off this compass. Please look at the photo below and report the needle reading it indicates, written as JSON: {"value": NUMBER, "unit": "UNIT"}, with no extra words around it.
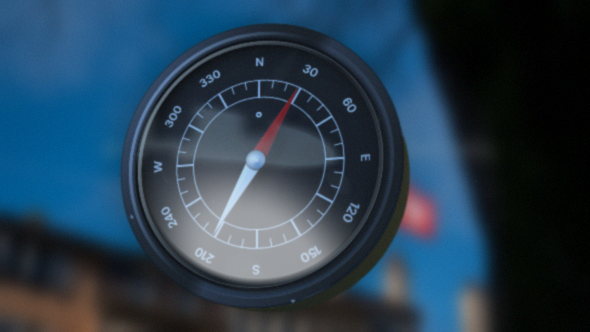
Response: {"value": 30, "unit": "°"}
